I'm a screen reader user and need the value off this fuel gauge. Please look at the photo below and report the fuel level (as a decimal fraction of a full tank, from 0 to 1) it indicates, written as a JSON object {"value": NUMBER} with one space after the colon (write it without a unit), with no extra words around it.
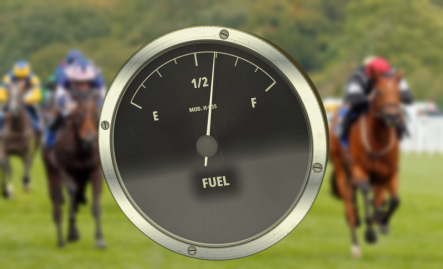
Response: {"value": 0.625}
